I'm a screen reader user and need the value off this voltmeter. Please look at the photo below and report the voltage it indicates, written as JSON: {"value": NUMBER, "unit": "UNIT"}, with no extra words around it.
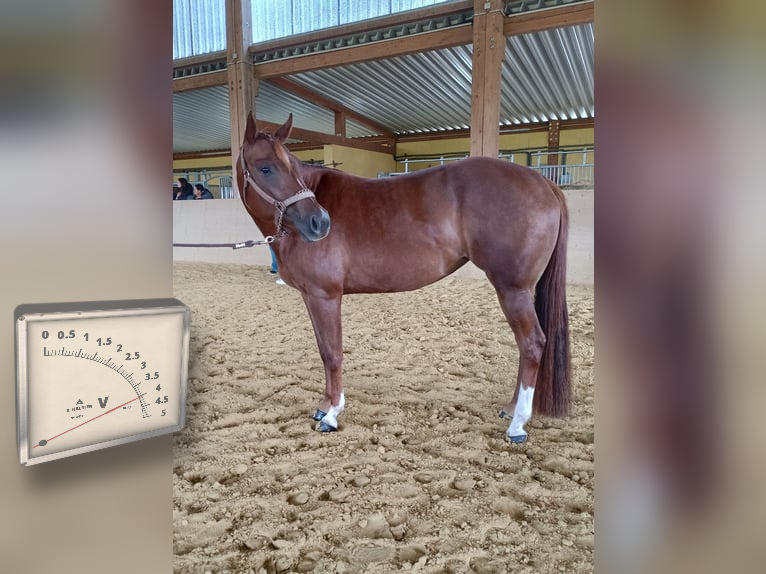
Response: {"value": 4, "unit": "V"}
